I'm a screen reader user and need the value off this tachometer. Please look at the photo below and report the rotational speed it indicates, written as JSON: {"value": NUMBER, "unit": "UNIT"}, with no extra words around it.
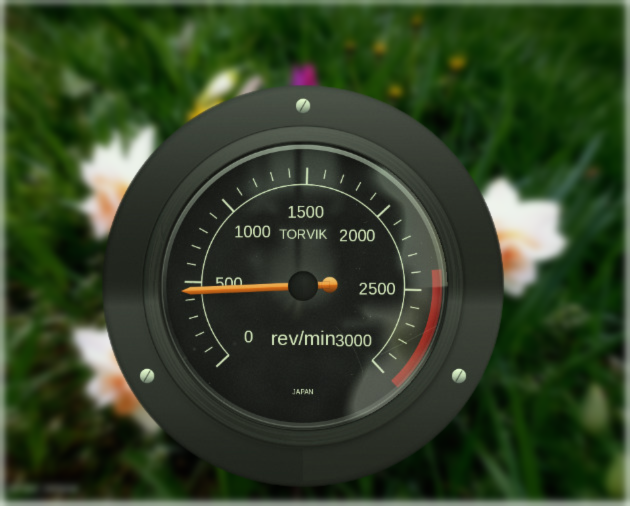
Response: {"value": 450, "unit": "rpm"}
